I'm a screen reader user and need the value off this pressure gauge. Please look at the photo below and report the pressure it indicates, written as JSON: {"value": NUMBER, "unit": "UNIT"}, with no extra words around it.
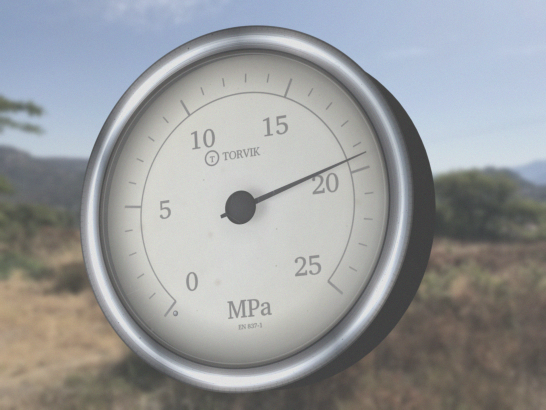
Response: {"value": 19.5, "unit": "MPa"}
